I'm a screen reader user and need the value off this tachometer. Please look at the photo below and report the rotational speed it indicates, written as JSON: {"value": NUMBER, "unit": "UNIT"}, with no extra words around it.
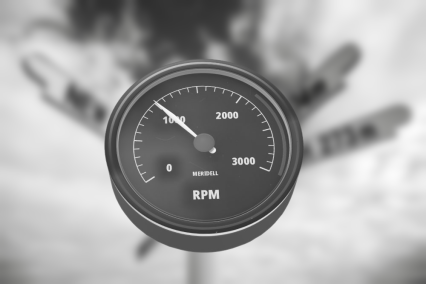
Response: {"value": 1000, "unit": "rpm"}
